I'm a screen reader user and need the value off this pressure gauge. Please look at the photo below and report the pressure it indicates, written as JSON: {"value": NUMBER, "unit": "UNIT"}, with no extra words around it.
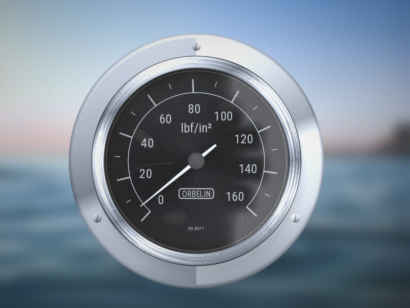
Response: {"value": 5, "unit": "psi"}
